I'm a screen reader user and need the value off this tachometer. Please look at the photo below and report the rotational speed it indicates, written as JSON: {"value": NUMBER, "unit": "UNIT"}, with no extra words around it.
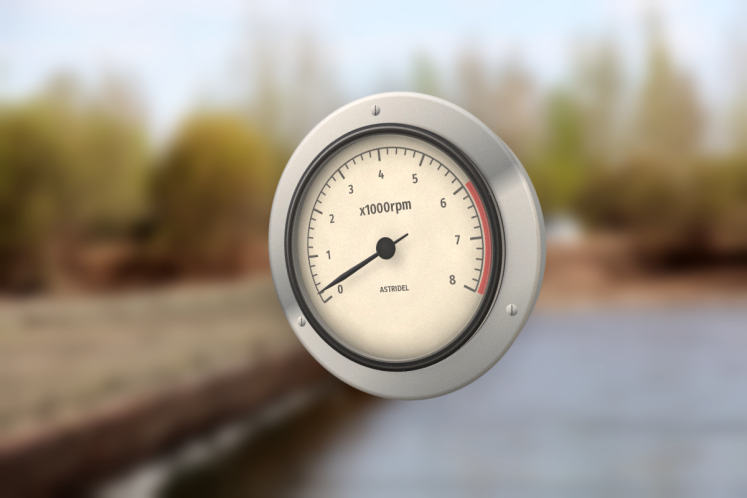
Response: {"value": 200, "unit": "rpm"}
